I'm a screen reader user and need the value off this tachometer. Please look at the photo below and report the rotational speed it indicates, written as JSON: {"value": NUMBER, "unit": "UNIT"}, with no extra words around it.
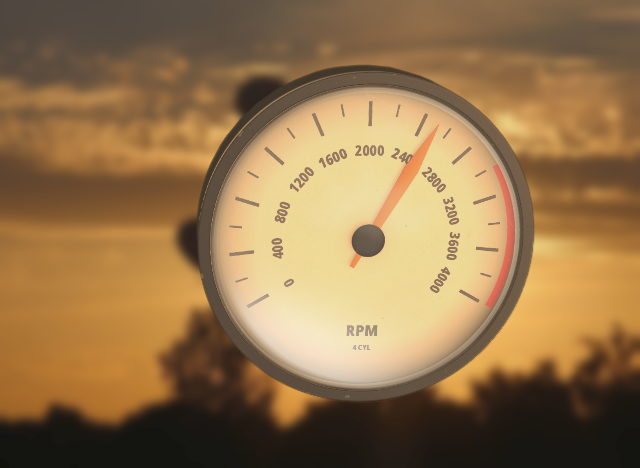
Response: {"value": 2500, "unit": "rpm"}
